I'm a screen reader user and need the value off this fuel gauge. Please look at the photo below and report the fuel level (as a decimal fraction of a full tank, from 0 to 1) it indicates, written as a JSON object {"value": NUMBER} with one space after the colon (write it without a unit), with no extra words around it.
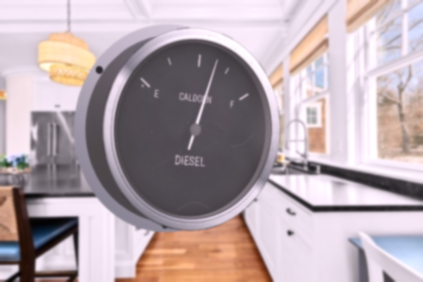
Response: {"value": 0.625}
